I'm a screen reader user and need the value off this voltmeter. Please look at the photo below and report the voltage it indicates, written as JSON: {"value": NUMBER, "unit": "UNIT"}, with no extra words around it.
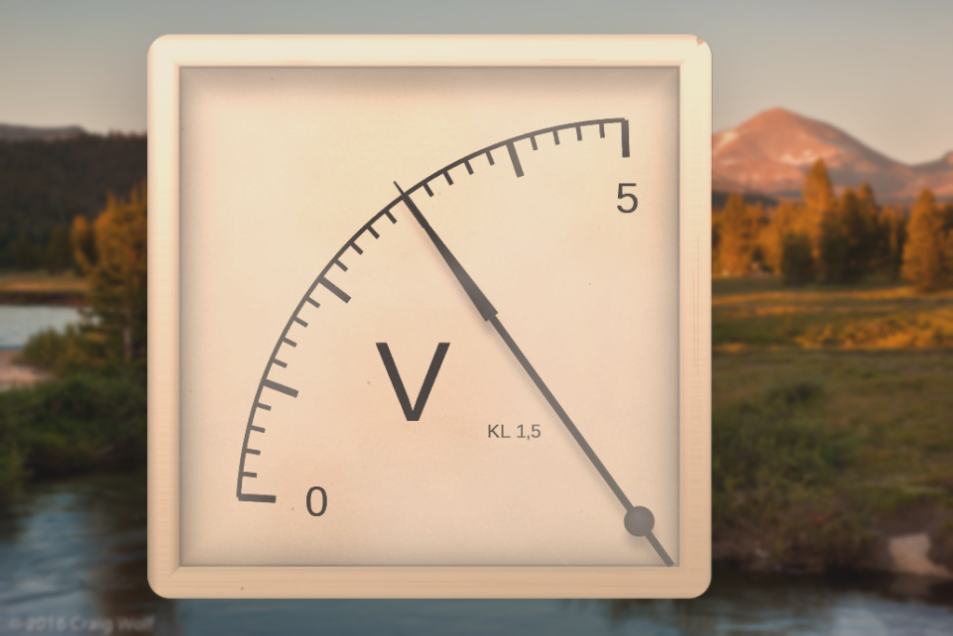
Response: {"value": 3, "unit": "V"}
